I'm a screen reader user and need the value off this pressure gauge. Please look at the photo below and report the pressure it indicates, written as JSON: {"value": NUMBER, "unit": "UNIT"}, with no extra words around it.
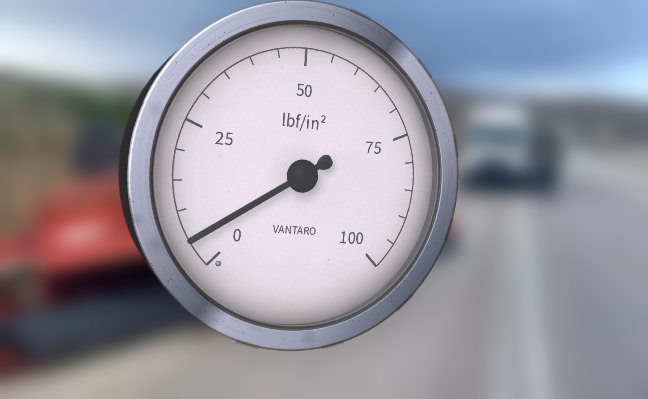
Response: {"value": 5, "unit": "psi"}
